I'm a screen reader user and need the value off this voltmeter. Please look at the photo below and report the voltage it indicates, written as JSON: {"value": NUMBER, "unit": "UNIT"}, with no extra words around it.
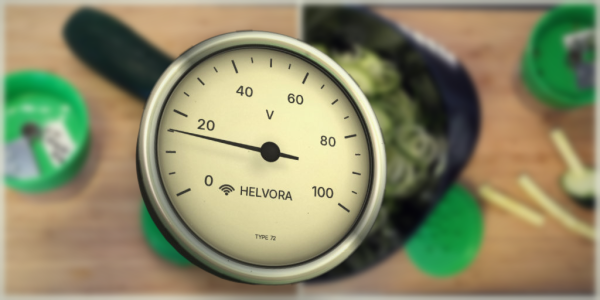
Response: {"value": 15, "unit": "V"}
